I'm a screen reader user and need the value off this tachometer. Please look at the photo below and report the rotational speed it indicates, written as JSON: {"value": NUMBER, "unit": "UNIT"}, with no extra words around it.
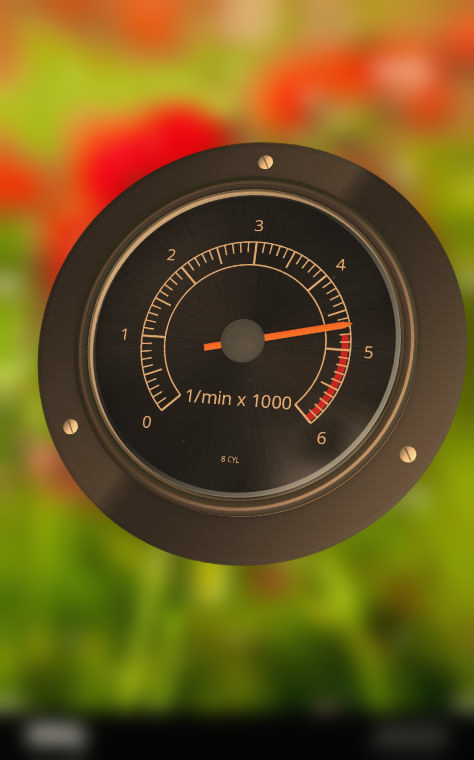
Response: {"value": 4700, "unit": "rpm"}
